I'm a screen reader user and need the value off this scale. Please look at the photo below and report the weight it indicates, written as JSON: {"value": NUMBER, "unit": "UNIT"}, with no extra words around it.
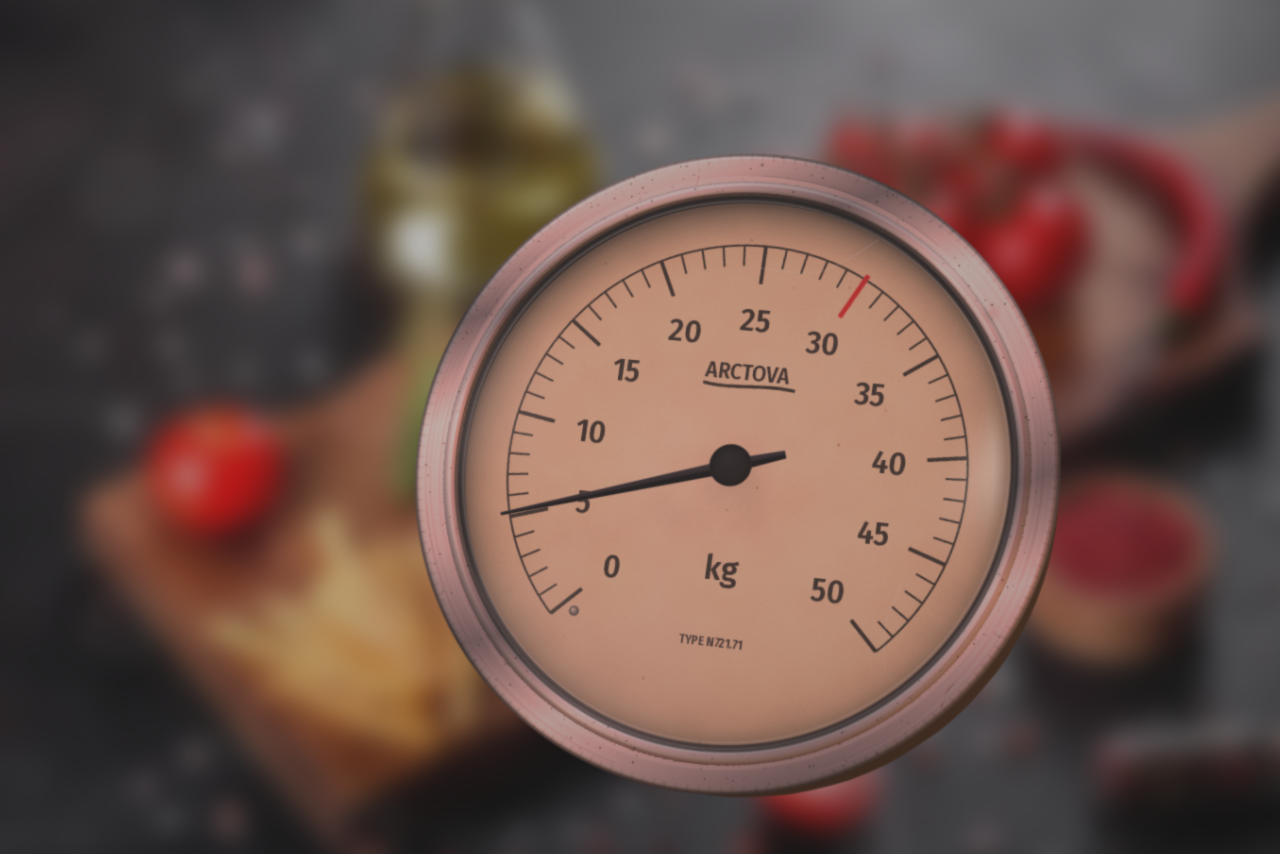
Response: {"value": 5, "unit": "kg"}
